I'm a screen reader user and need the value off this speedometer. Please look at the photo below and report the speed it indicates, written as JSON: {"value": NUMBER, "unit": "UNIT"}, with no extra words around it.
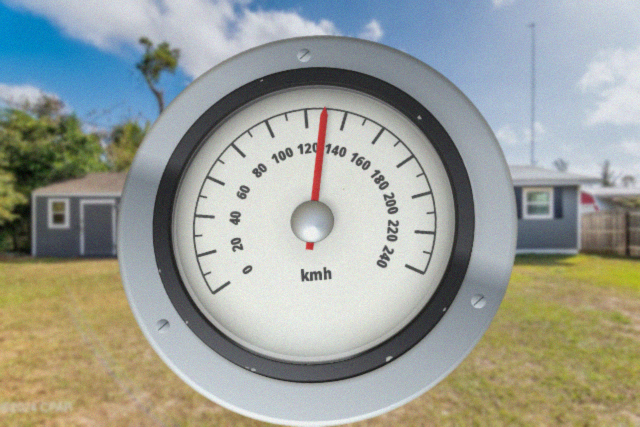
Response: {"value": 130, "unit": "km/h"}
